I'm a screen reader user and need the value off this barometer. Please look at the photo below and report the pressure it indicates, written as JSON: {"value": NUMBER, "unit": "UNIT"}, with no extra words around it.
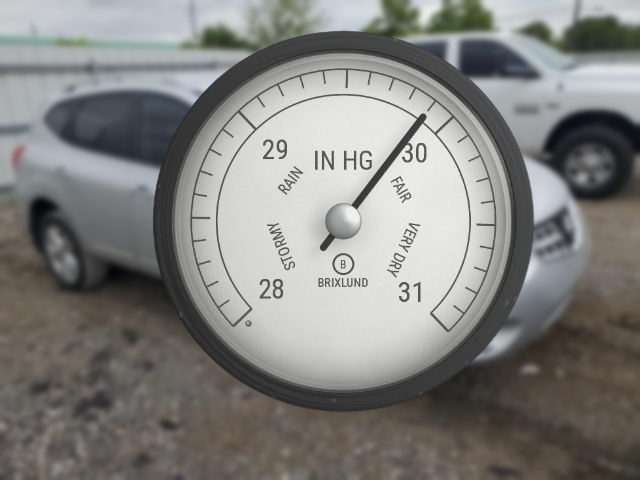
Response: {"value": 29.9, "unit": "inHg"}
